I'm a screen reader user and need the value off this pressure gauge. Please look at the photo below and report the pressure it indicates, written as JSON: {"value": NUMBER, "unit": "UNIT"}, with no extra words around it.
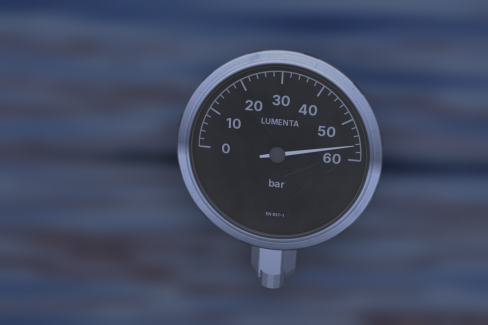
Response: {"value": 56, "unit": "bar"}
